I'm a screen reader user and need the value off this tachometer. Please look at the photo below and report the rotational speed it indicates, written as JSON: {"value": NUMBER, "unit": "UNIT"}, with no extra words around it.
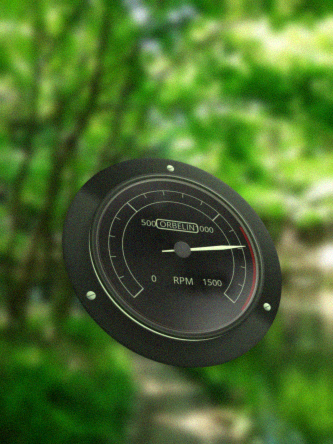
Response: {"value": 1200, "unit": "rpm"}
